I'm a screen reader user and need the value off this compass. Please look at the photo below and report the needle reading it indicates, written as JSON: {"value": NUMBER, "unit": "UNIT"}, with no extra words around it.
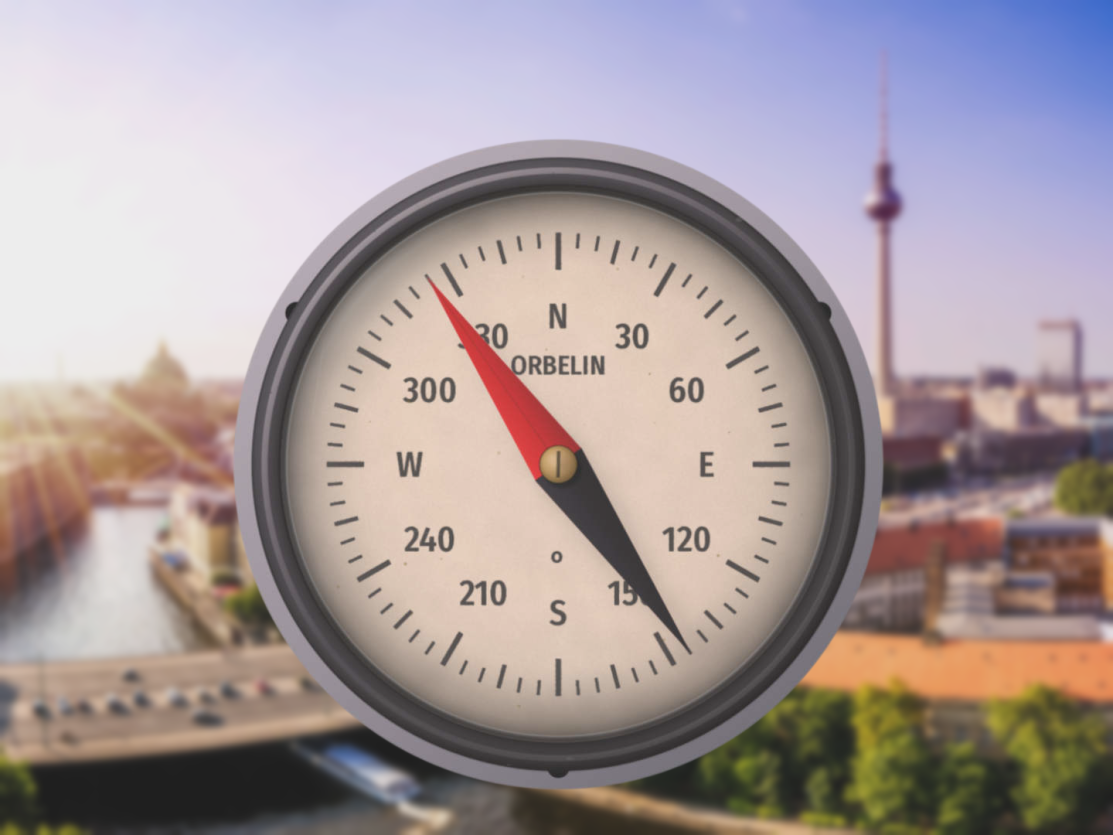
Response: {"value": 325, "unit": "°"}
